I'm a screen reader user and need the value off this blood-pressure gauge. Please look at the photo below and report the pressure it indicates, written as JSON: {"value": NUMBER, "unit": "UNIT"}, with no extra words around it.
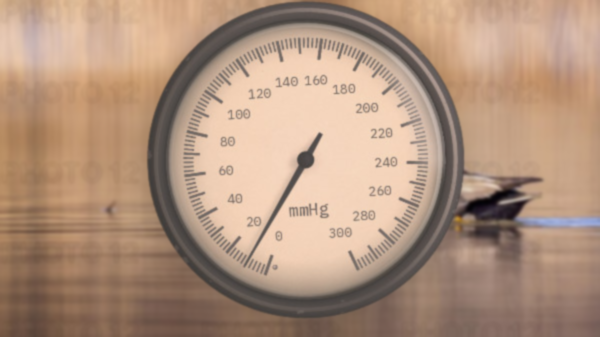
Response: {"value": 10, "unit": "mmHg"}
